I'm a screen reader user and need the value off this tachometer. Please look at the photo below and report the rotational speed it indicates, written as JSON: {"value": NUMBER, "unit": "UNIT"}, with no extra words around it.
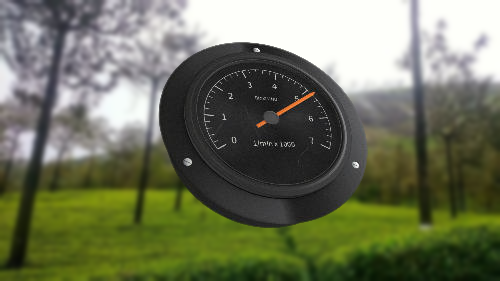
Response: {"value": 5200, "unit": "rpm"}
